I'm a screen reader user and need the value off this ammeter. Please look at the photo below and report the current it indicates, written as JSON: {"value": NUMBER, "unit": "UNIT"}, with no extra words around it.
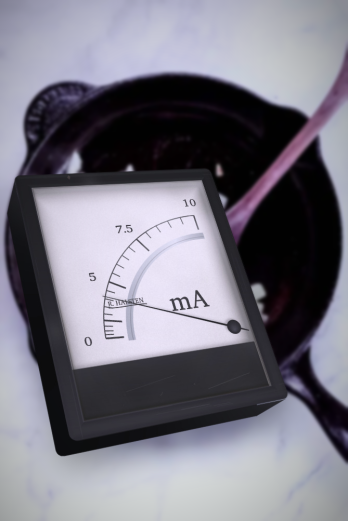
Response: {"value": 4, "unit": "mA"}
